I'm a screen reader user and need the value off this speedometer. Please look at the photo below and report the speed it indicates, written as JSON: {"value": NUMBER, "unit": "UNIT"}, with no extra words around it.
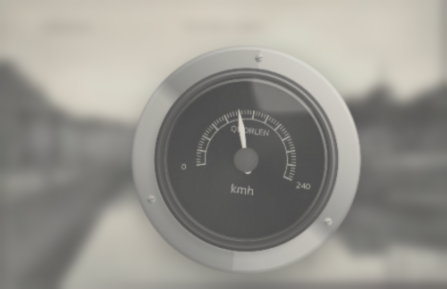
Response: {"value": 100, "unit": "km/h"}
